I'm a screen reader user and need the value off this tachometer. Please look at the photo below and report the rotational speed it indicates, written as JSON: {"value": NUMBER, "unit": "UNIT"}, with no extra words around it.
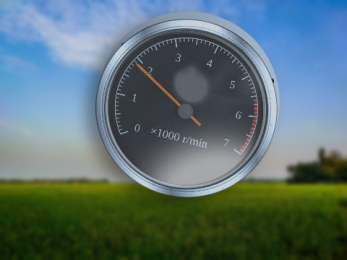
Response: {"value": 1900, "unit": "rpm"}
